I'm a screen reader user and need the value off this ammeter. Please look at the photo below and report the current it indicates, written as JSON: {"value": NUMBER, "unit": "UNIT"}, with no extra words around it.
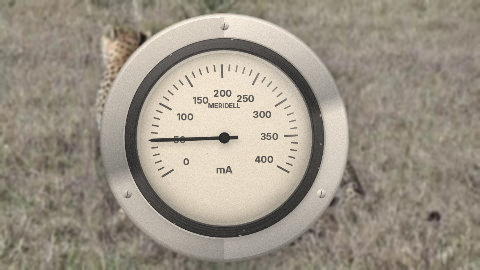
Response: {"value": 50, "unit": "mA"}
